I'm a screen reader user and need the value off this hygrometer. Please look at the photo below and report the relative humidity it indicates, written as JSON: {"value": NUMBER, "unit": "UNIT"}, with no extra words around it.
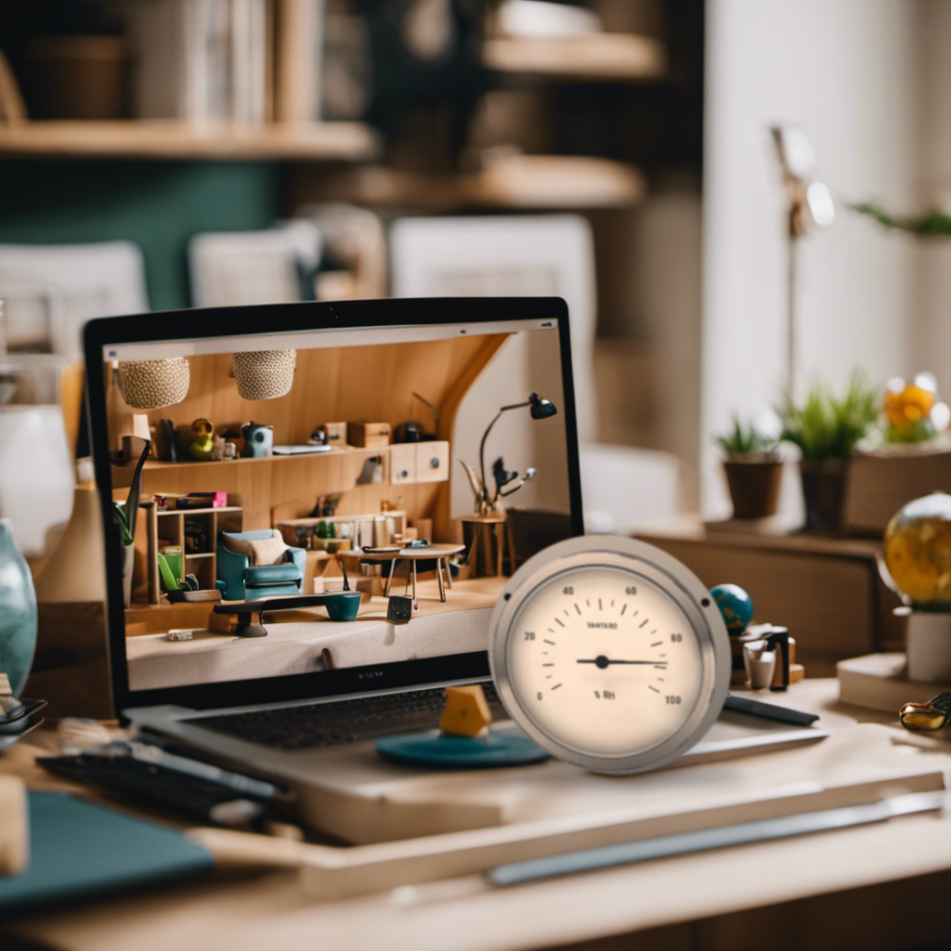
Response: {"value": 87.5, "unit": "%"}
